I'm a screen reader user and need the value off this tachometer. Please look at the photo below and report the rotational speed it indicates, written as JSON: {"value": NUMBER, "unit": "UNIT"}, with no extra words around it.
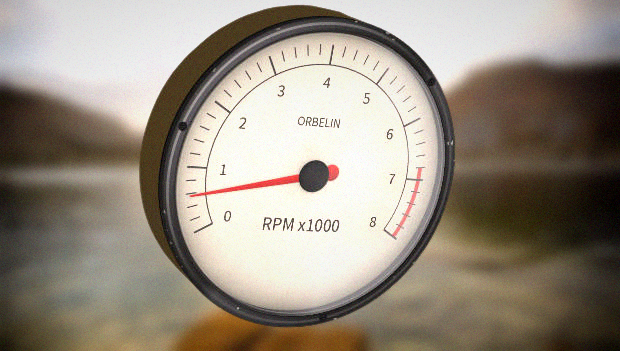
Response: {"value": 600, "unit": "rpm"}
